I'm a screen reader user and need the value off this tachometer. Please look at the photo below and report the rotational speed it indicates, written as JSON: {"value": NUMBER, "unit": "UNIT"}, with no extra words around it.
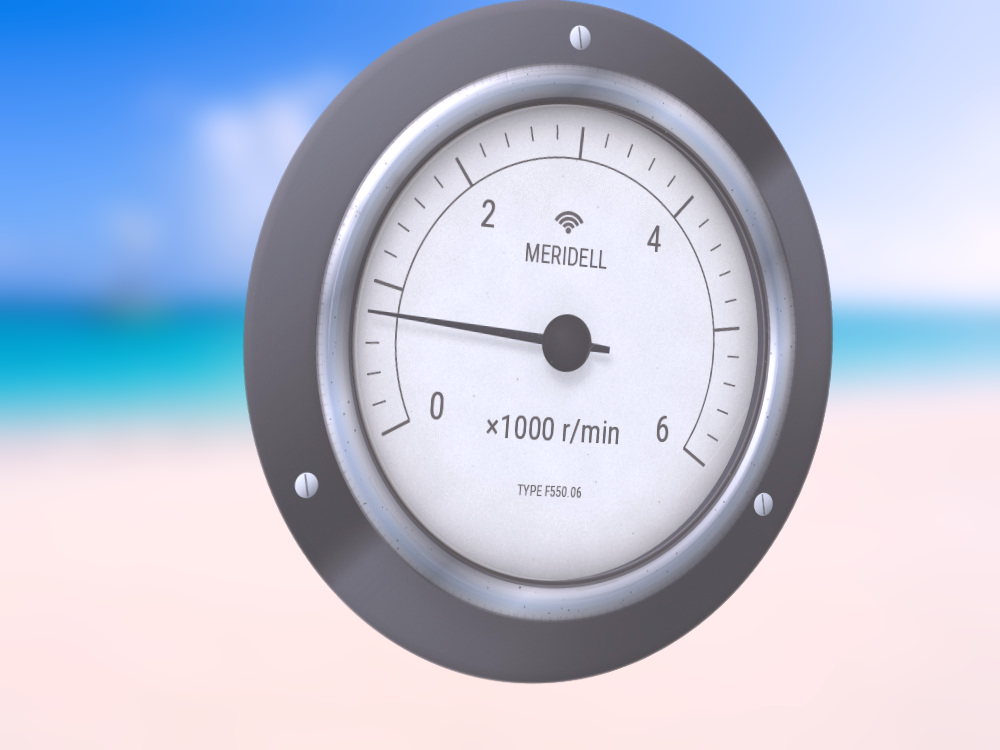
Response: {"value": 800, "unit": "rpm"}
